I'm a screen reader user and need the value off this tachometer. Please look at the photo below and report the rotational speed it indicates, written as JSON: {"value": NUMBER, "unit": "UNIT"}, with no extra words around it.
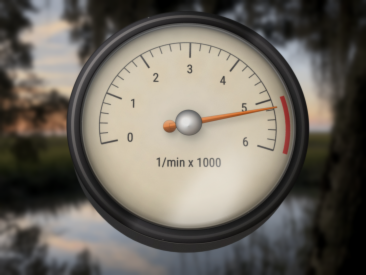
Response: {"value": 5200, "unit": "rpm"}
